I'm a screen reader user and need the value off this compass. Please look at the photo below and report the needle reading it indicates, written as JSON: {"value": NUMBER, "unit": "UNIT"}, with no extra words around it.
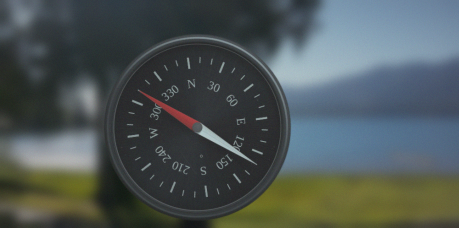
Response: {"value": 310, "unit": "°"}
